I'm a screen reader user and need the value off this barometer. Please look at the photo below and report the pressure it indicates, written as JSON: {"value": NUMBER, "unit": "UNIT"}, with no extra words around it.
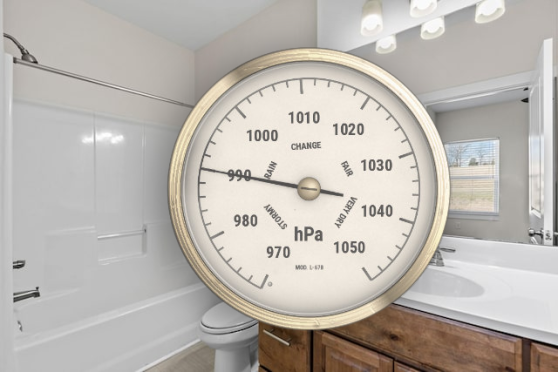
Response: {"value": 990, "unit": "hPa"}
